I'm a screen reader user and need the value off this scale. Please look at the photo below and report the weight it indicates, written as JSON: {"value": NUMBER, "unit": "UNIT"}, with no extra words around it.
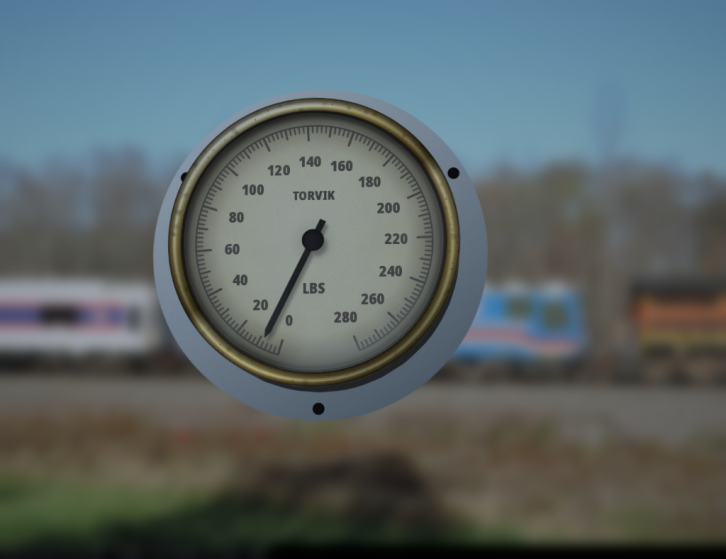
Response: {"value": 8, "unit": "lb"}
